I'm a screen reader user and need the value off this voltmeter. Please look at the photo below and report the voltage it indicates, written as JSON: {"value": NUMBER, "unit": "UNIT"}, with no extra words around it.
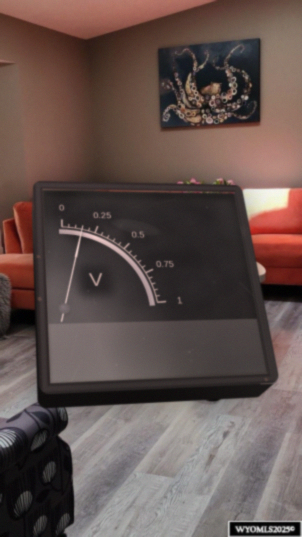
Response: {"value": 0.15, "unit": "V"}
